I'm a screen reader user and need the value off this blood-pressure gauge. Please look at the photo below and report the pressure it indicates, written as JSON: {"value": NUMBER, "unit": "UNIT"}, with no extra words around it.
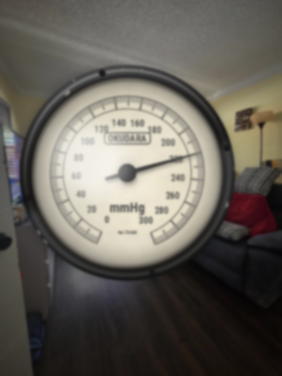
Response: {"value": 220, "unit": "mmHg"}
